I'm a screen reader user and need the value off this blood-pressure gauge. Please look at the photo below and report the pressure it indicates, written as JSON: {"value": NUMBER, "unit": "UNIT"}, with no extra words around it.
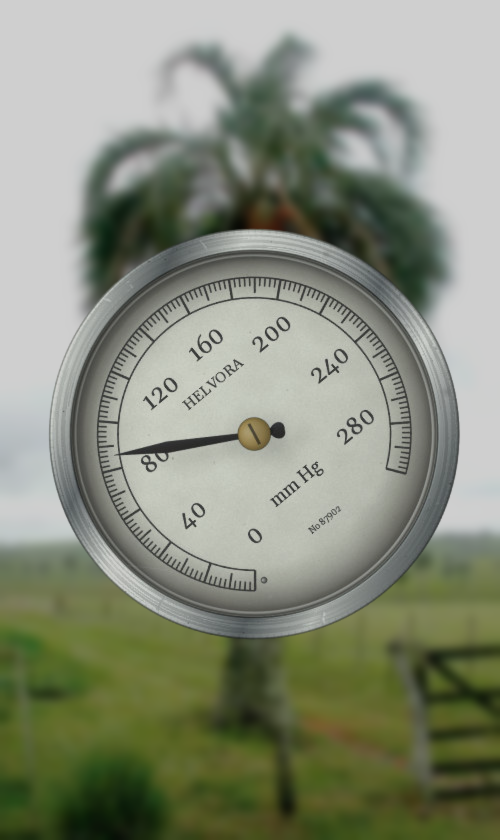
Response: {"value": 86, "unit": "mmHg"}
